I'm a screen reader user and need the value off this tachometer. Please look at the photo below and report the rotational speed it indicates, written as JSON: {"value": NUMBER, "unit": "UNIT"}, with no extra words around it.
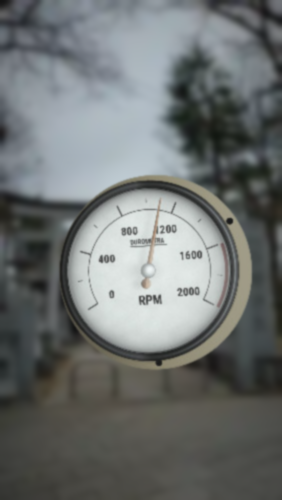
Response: {"value": 1100, "unit": "rpm"}
